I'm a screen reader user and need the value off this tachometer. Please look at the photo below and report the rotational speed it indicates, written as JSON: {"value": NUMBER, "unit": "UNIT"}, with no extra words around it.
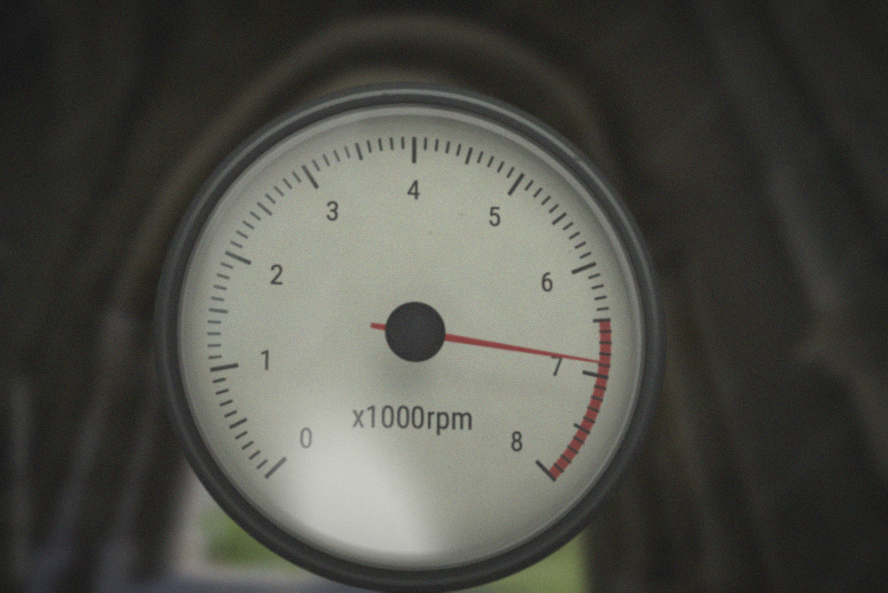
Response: {"value": 6900, "unit": "rpm"}
